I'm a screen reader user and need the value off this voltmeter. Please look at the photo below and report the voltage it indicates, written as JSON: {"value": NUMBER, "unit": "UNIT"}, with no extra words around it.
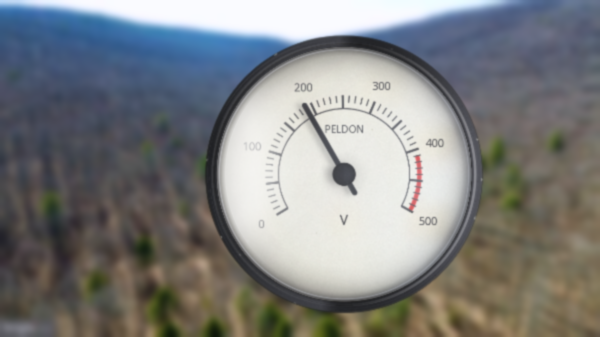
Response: {"value": 190, "unit": "V"}
